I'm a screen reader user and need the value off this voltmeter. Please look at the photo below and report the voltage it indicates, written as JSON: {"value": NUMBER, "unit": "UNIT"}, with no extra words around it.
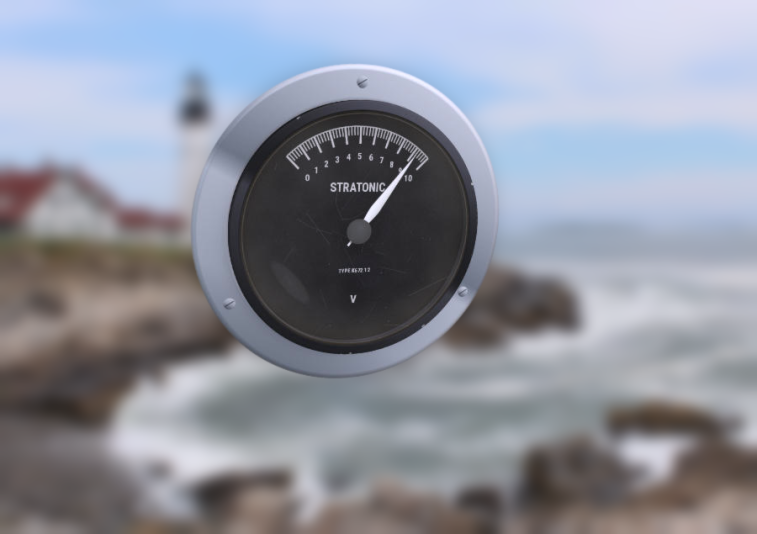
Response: {"value": 9, "unit": "V"}
